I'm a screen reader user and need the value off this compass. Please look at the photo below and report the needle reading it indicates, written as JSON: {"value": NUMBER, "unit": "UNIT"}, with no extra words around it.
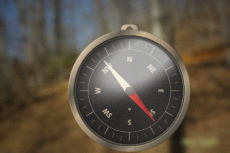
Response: {"value": 140, "unit": "°"}
